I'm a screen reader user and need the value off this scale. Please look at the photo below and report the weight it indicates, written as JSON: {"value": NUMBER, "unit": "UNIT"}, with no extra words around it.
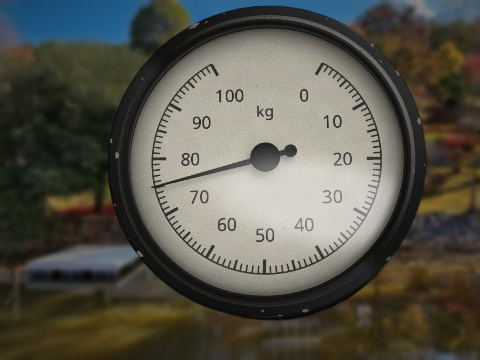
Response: {"value": 75, "unit": "kg"}
